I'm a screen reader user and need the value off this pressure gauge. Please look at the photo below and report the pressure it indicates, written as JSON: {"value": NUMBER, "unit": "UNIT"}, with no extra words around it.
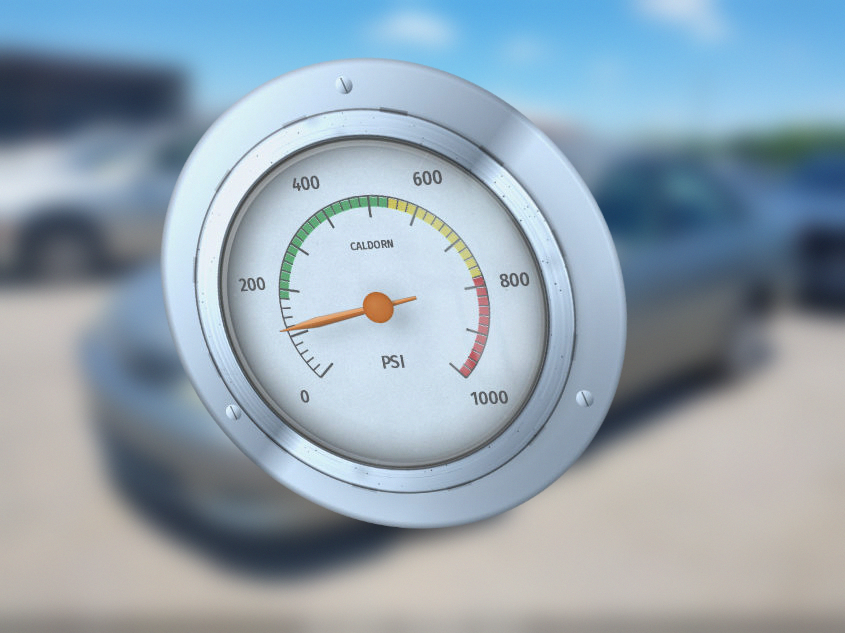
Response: {"value": 120, "unit": "psi"}
